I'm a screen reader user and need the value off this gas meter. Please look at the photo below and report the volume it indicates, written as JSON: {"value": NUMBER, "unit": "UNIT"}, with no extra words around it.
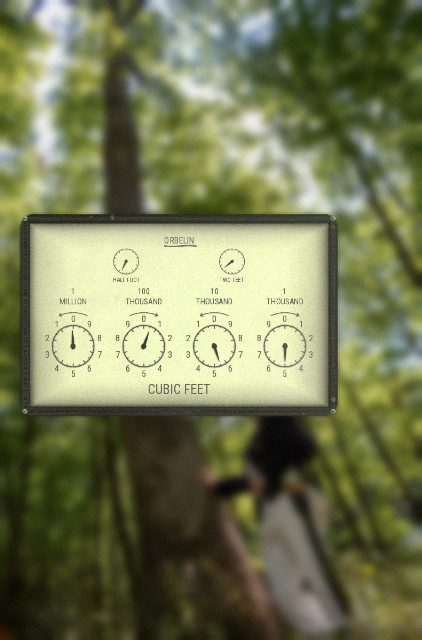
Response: {"value": 5500, "unit": "ft³"}
